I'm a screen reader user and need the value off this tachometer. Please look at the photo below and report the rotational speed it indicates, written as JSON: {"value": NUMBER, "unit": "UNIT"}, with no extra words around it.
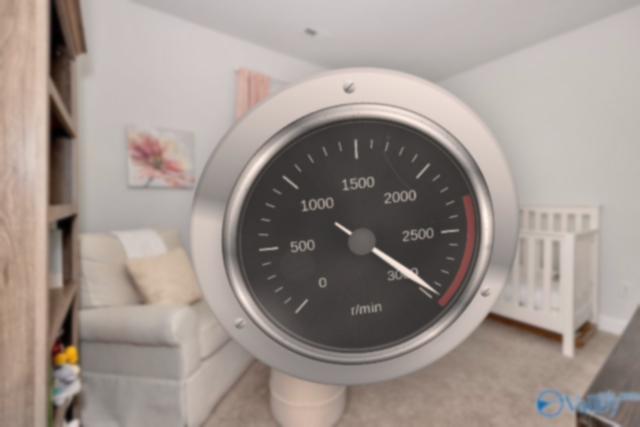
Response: {"value": 2950, "unit": "rpm"}
